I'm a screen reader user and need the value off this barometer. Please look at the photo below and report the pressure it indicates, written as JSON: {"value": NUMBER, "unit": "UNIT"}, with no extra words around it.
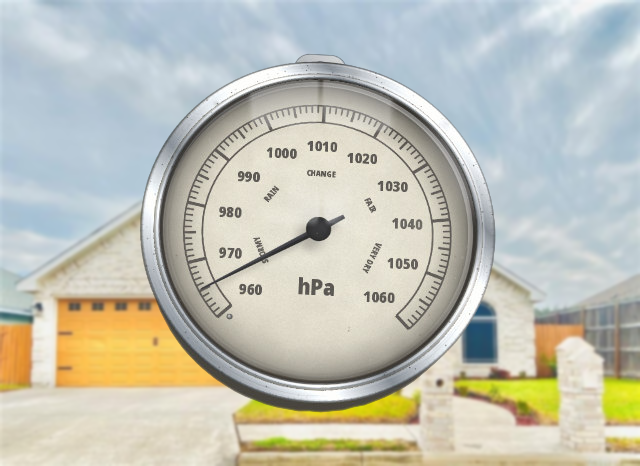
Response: {"value": 965, "unit": "hPa"}
